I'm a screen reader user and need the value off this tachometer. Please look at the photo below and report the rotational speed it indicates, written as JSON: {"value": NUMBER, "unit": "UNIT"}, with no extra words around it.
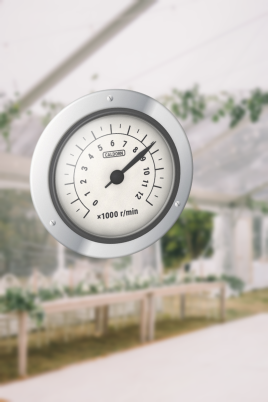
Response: {"value": 8500, "unit": "rpm"}
